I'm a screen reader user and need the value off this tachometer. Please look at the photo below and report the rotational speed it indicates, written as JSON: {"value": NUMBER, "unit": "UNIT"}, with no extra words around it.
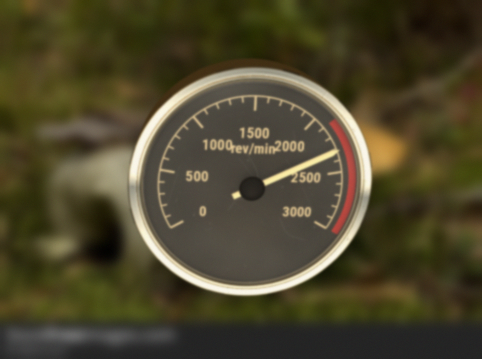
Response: {"value": 2300, "unit": "rpm"}
